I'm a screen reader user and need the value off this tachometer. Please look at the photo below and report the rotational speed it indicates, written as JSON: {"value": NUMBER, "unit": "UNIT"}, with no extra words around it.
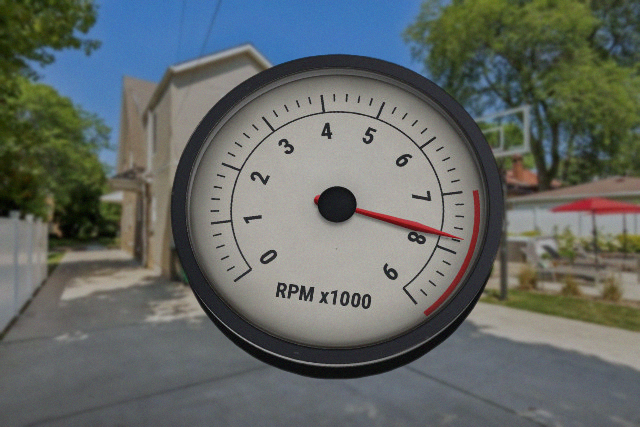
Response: {"value": 7800, "unit": "rpm"}
